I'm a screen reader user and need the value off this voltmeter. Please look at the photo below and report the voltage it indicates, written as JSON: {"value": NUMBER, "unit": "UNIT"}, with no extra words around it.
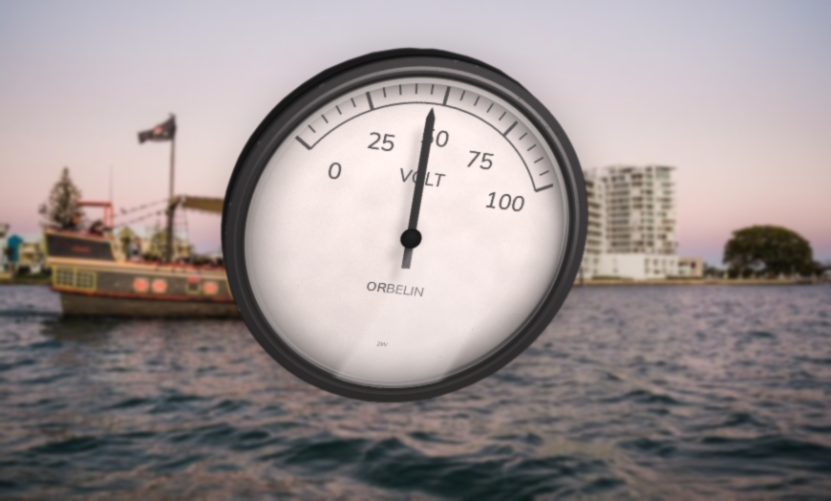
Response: {"value": 45, "unit": "V"}
